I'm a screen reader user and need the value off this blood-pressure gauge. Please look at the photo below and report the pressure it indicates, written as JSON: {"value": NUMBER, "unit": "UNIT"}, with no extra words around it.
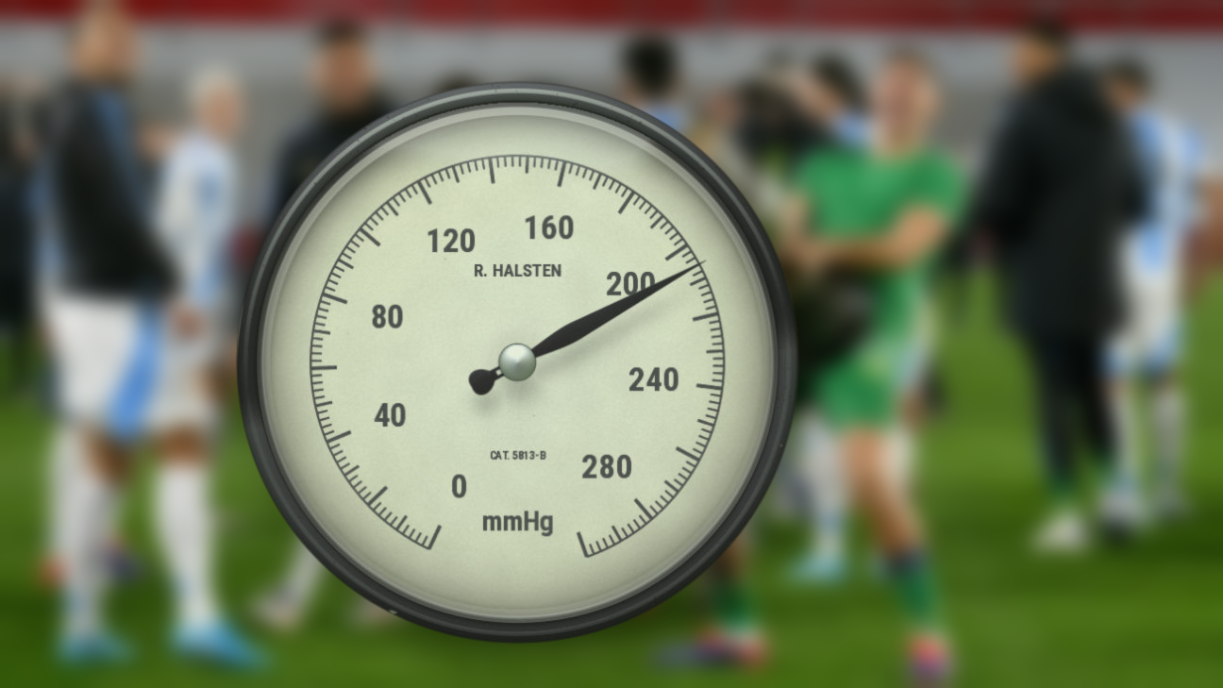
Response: {"value": 206, "unit": "mmHg"}
